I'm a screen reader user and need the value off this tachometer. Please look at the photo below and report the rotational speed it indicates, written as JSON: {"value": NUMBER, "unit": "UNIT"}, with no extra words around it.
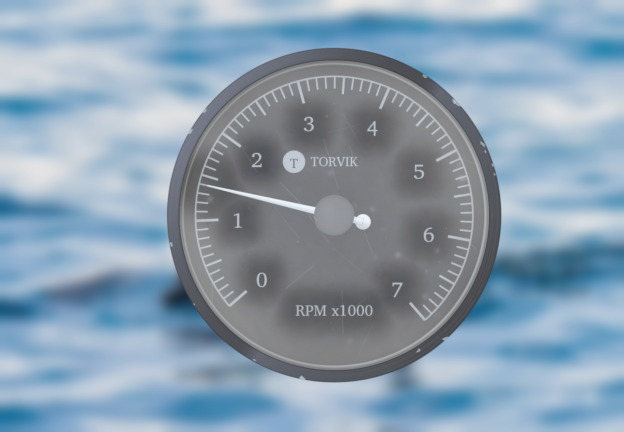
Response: {"value": 1400, "unit": "rpm"}
